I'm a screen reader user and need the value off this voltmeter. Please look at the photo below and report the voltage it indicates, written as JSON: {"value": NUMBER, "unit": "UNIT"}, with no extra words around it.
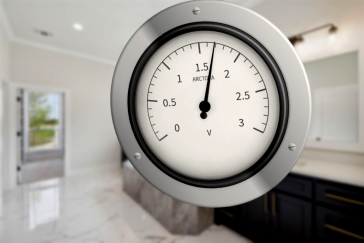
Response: {"value": 1.7, "unit": "V"}
